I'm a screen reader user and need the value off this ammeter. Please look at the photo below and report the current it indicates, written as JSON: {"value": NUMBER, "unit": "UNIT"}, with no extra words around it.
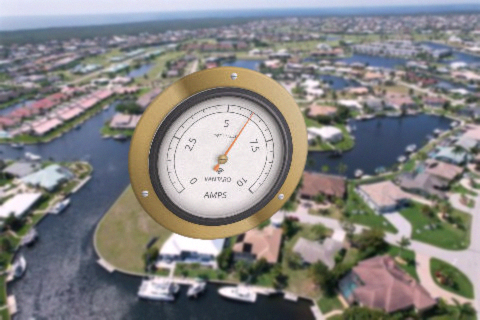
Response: {"value": 6, "unit": "A"}
